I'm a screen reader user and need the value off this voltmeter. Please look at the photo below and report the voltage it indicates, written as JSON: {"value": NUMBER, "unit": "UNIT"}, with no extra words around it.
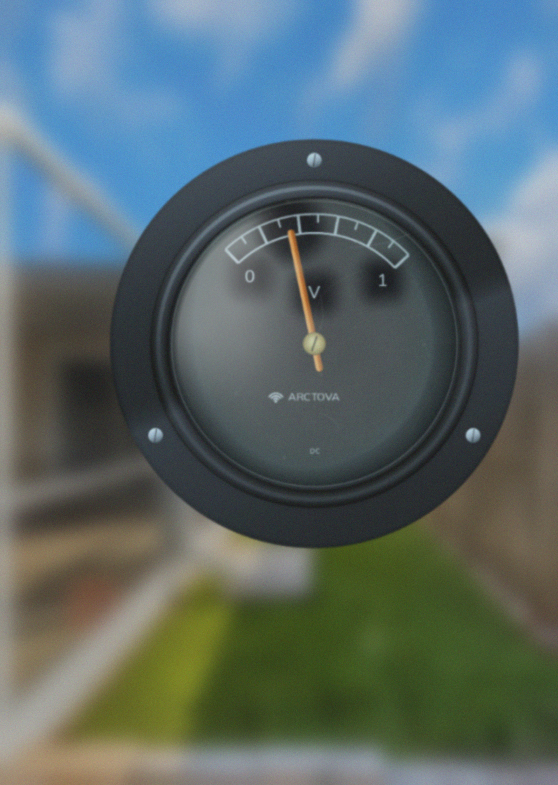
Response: {"value": 0.35, "unit": "V"}
